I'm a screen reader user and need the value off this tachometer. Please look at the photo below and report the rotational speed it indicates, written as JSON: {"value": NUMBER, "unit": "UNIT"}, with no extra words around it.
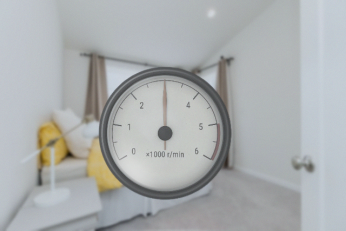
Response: {"value": 3000, "unit": "rpm"}
